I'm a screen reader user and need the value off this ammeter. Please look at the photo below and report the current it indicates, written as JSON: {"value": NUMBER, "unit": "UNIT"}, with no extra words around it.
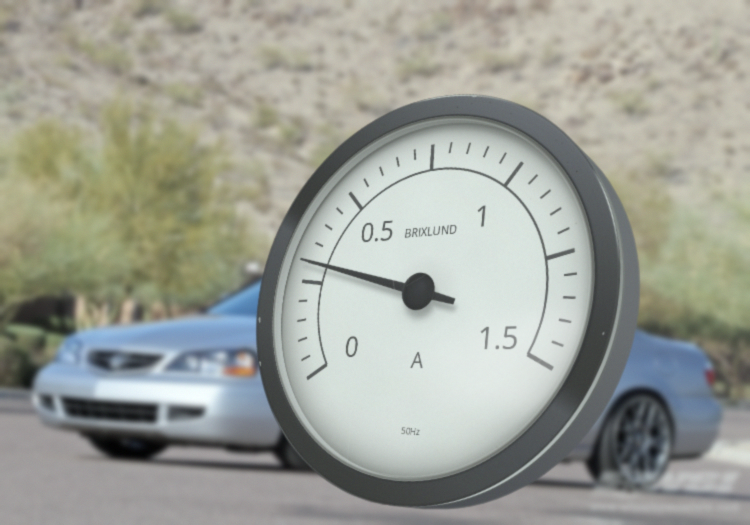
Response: {"value": 0.3, "unit": "A"}
